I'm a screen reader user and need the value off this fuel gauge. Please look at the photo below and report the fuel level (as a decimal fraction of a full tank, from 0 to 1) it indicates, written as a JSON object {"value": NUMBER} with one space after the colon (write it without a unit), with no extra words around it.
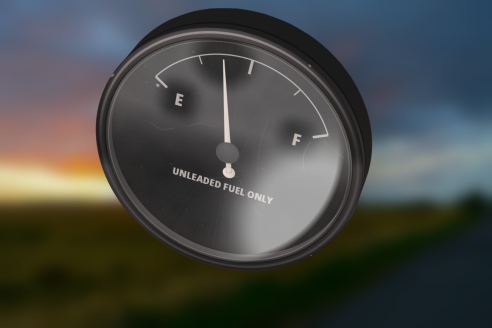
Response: {"value": 0.375}
